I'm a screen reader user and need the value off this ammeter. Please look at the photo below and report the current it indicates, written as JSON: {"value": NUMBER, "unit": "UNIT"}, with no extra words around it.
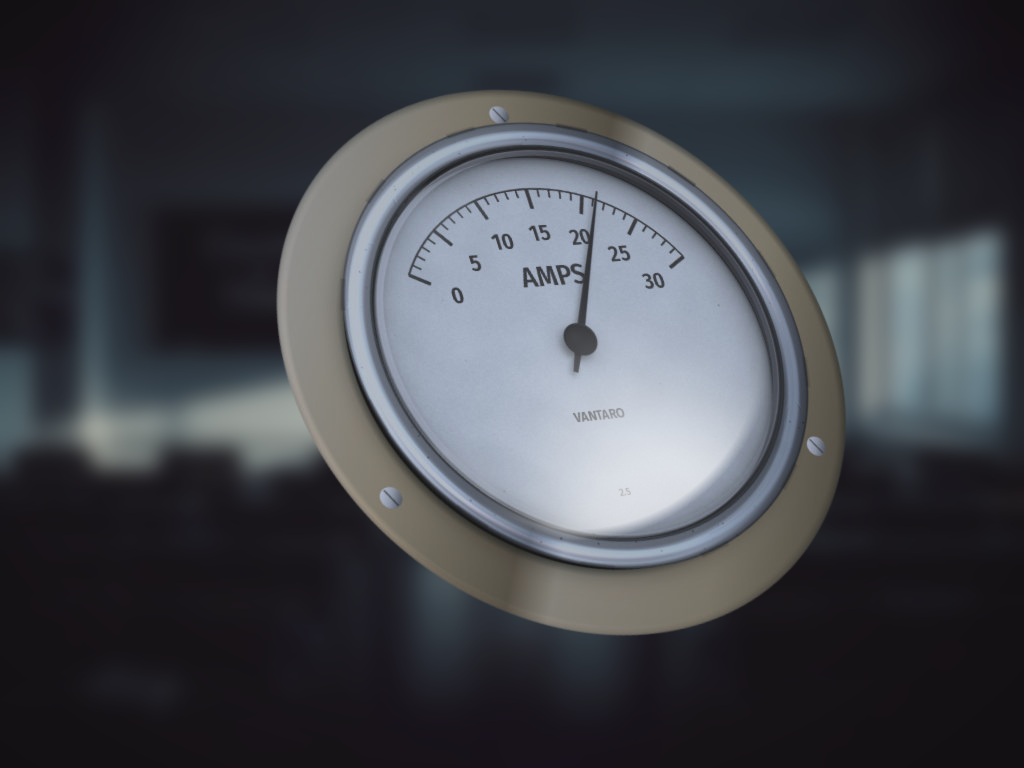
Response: {"value": 21, "unit": "A"}
